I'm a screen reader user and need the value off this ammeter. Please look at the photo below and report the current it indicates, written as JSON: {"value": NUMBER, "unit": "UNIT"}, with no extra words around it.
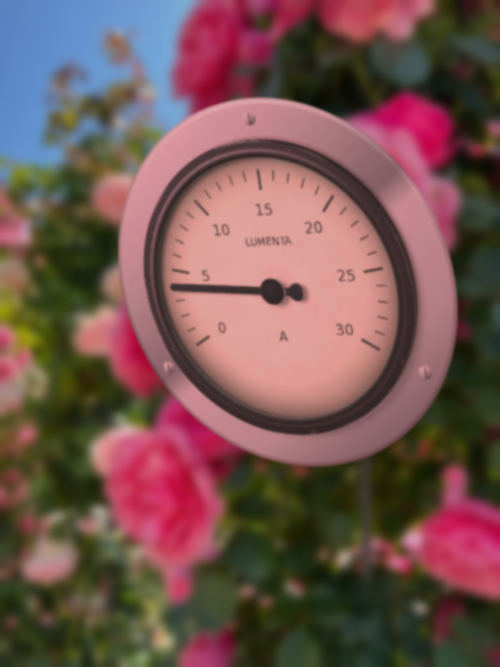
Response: {"value": 4, "unit": "A"}
